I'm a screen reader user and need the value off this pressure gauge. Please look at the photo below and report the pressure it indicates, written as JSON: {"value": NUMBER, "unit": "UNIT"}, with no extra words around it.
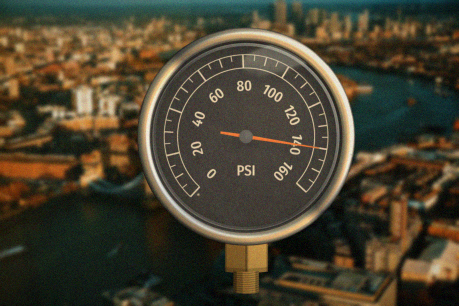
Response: {"value": 140, "unit": "psi"}
